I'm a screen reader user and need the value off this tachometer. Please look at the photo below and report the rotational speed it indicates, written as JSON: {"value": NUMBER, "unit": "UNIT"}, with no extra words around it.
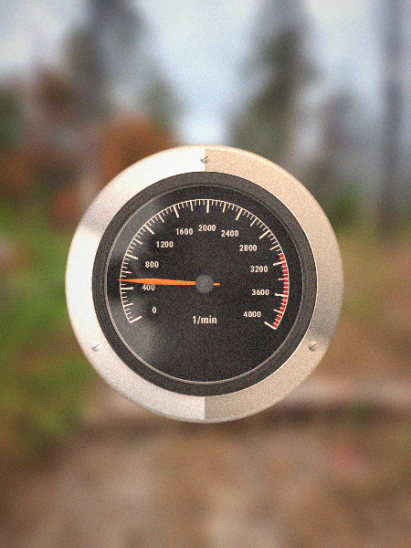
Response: {"value": 500, "unit": "rpm"}
